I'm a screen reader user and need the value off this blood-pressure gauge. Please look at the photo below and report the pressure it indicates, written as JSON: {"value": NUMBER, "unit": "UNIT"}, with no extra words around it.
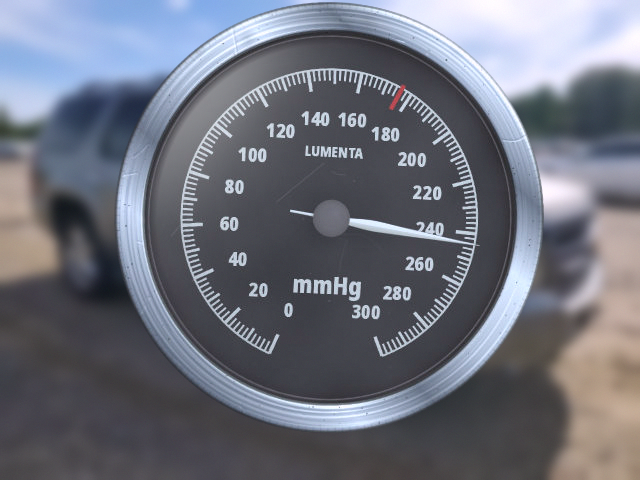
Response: {"value": 244, "unit": "mmHg"}
